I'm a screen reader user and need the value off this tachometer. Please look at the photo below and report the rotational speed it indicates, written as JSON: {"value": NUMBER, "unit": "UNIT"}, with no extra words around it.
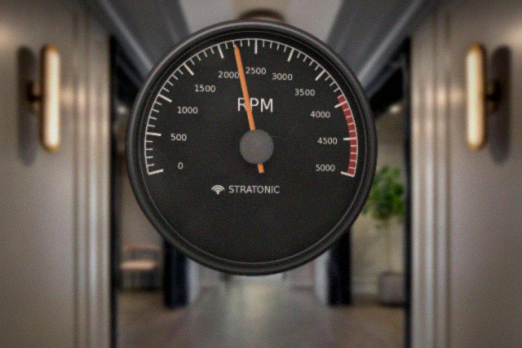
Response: {"value": 2200, "unit": "rpm"}
